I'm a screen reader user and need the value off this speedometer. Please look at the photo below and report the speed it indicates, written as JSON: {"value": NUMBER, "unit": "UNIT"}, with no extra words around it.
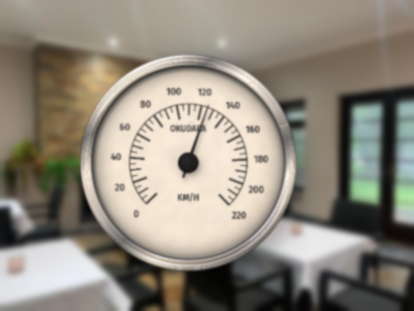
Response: {"value": 125, "unit": "km/h"}
